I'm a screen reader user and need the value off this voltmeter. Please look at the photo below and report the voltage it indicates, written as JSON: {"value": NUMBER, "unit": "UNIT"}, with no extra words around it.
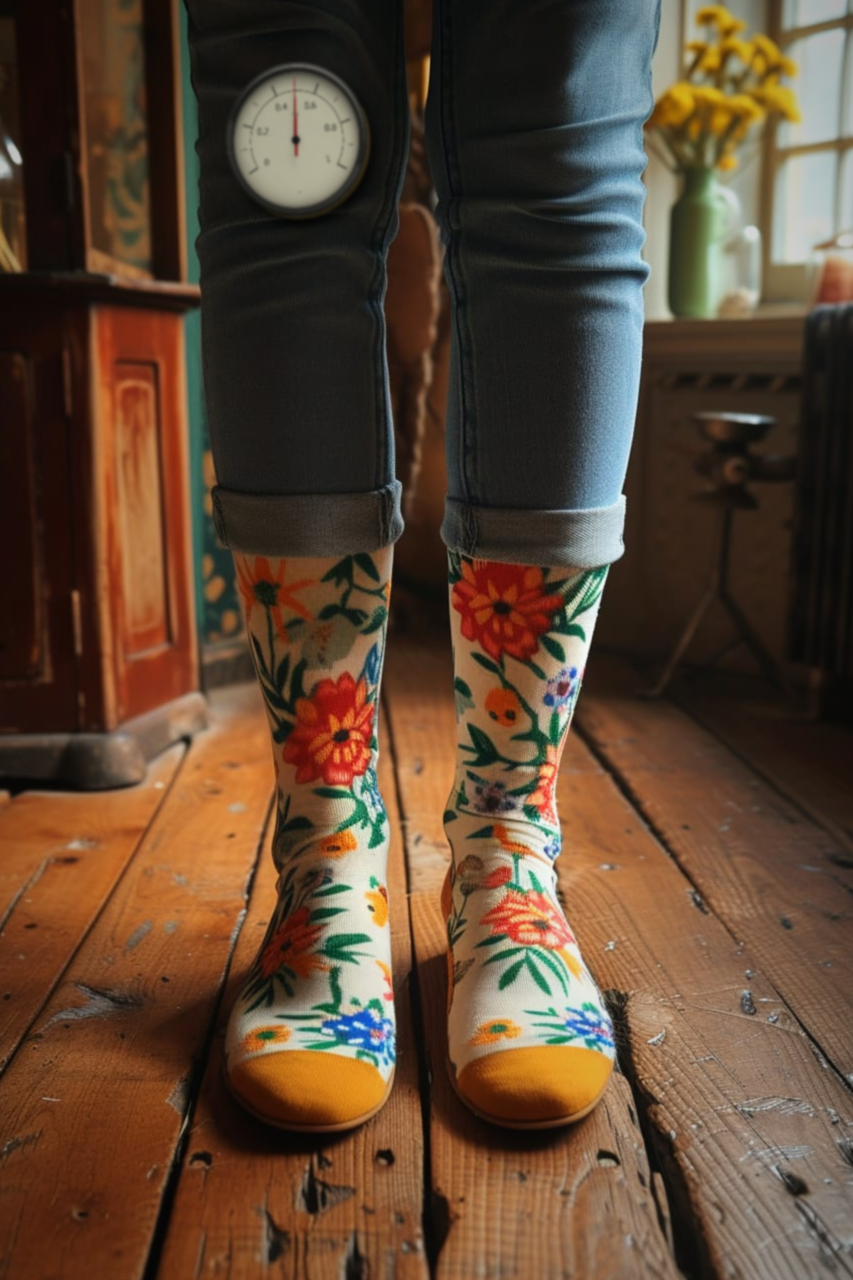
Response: {"value": 0.5, "unit": "V"}
